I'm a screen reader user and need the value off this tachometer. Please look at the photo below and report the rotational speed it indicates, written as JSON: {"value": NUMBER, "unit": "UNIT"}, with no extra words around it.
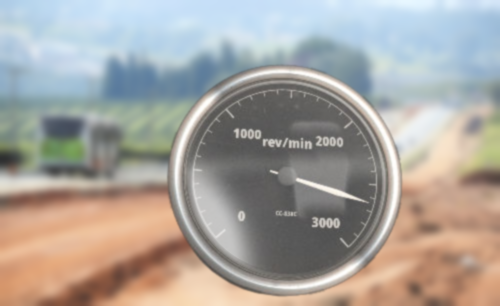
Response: {"value": 2650, "unit": "rpm"}
